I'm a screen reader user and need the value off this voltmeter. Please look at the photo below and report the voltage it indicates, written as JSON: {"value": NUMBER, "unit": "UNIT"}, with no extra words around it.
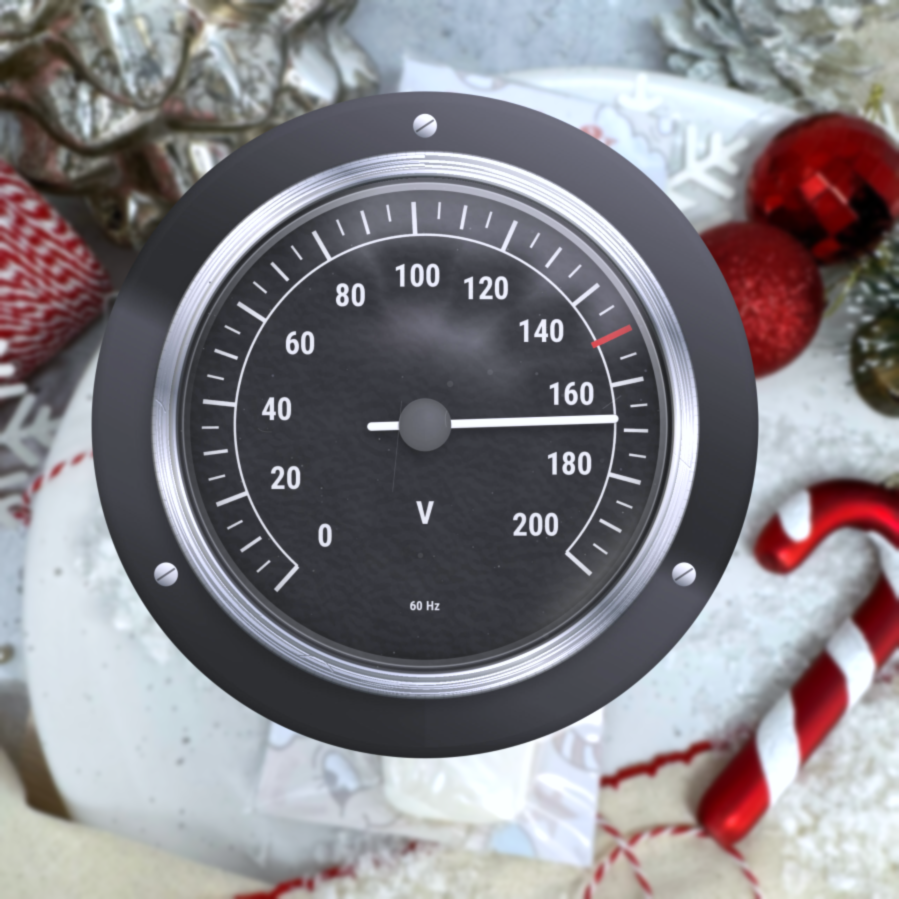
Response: {"value": 167.5, "unit": "V"}
